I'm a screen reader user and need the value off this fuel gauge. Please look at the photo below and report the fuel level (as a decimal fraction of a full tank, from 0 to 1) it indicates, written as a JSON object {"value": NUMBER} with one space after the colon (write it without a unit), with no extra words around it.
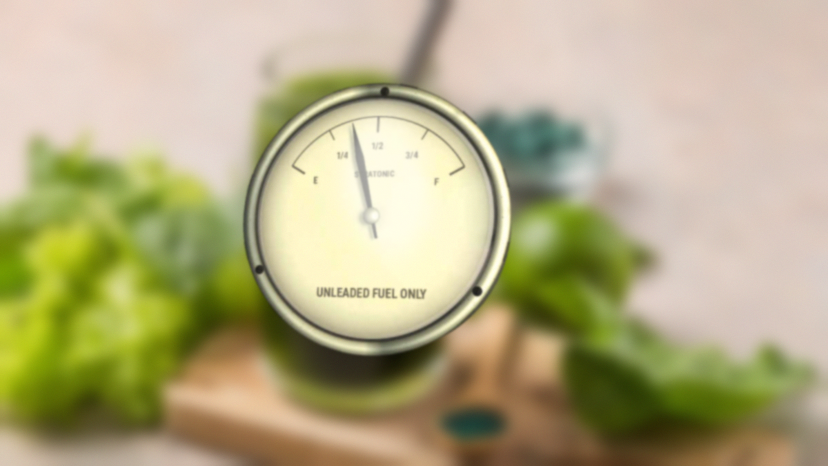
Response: {"value": 0.375}
